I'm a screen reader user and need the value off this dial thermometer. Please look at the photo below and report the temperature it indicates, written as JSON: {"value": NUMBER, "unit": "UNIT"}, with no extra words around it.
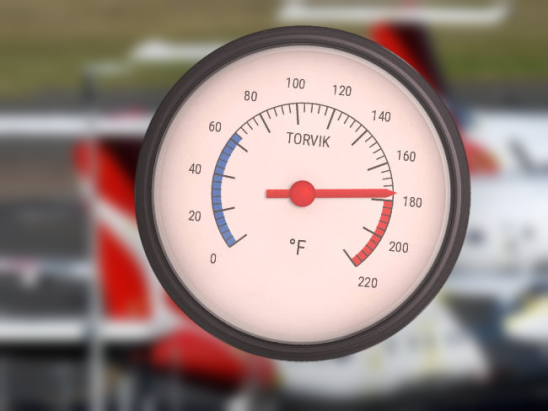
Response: {"value": 176, "unit": "°F"}
